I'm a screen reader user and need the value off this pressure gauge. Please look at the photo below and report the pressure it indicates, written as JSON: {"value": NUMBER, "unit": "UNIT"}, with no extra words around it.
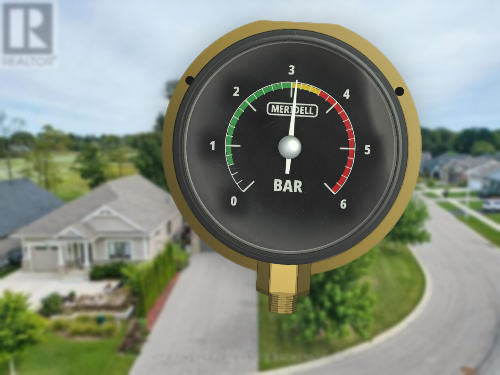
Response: {"value": 3.1, "unit": "bar"}
